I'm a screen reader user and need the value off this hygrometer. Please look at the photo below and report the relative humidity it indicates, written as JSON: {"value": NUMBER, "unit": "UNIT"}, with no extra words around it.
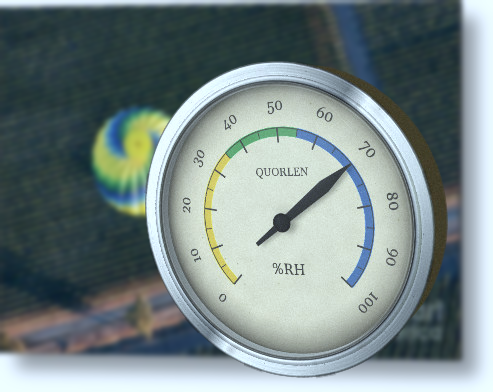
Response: {"value": 70, "unit": "%"}
